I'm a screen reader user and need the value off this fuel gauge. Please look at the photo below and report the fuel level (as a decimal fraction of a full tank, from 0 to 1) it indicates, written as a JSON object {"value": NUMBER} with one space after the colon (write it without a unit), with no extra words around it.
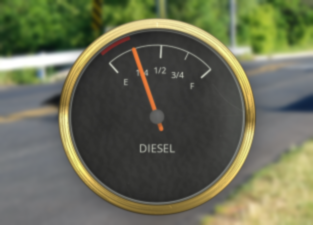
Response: {"value": 0.25}
